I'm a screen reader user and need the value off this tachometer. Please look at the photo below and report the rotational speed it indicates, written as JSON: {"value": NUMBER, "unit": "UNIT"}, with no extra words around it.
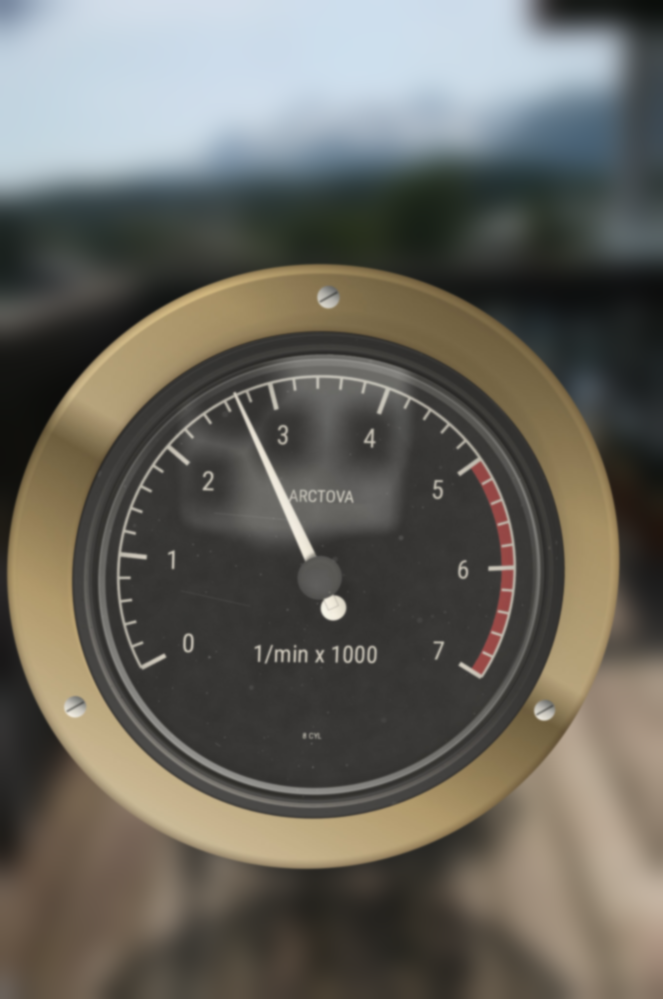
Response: {"value": 2700, "unit": "rpm"}
